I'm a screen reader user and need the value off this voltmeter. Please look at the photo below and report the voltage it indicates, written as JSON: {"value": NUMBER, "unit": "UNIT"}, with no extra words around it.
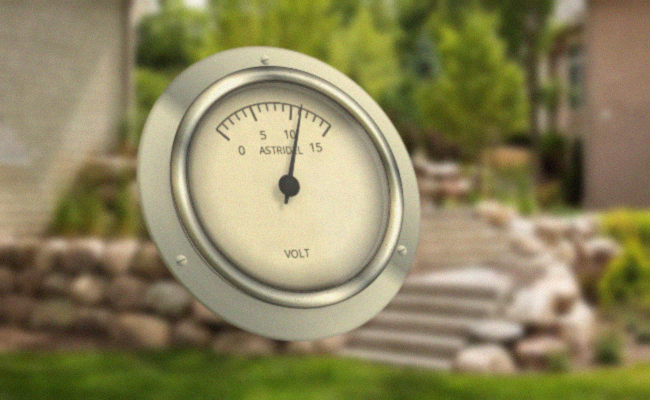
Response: {"value": 11, "unit": "V"}
